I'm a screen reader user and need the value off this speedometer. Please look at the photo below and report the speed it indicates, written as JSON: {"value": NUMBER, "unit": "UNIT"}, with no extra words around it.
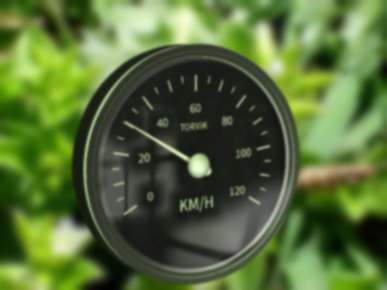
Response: {"value": 30, "unit": "km/h"}
